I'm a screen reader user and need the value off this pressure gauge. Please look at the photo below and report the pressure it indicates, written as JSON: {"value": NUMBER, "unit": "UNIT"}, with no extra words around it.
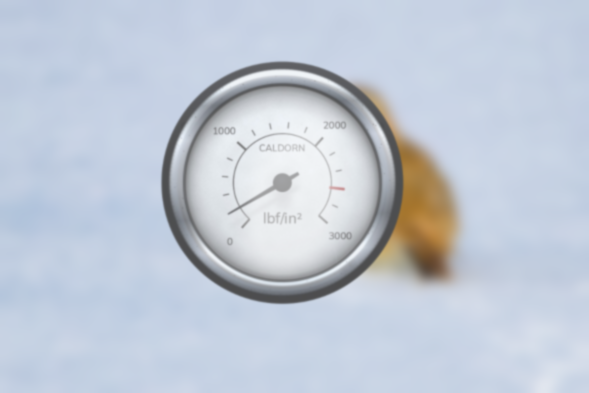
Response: {"value": 200, "unit": "psi"}
